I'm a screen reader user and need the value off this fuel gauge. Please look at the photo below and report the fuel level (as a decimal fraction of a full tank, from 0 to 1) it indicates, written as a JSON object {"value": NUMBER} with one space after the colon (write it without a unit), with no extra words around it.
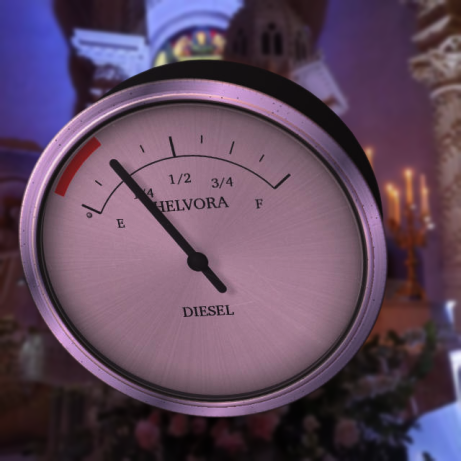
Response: {"value": 0.25}
